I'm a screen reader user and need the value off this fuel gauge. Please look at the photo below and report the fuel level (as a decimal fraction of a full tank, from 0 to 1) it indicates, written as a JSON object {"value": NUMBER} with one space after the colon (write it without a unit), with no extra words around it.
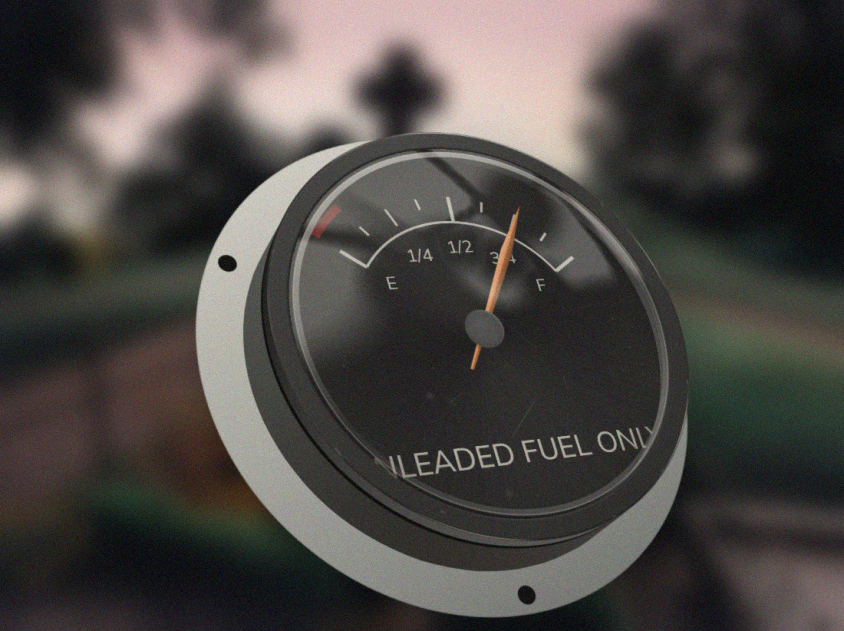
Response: {"value": 0.75}
